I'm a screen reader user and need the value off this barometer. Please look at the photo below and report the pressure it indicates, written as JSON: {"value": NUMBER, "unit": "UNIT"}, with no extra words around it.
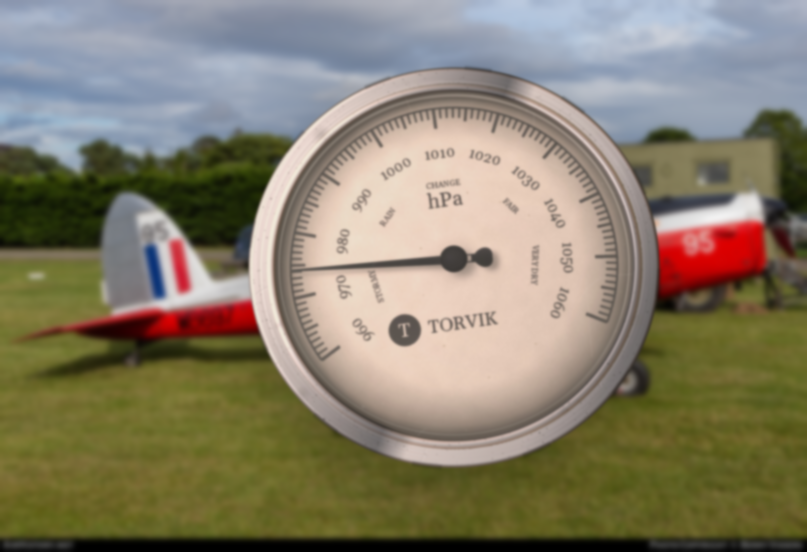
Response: {"value": 974, "unit": "hPa"}
